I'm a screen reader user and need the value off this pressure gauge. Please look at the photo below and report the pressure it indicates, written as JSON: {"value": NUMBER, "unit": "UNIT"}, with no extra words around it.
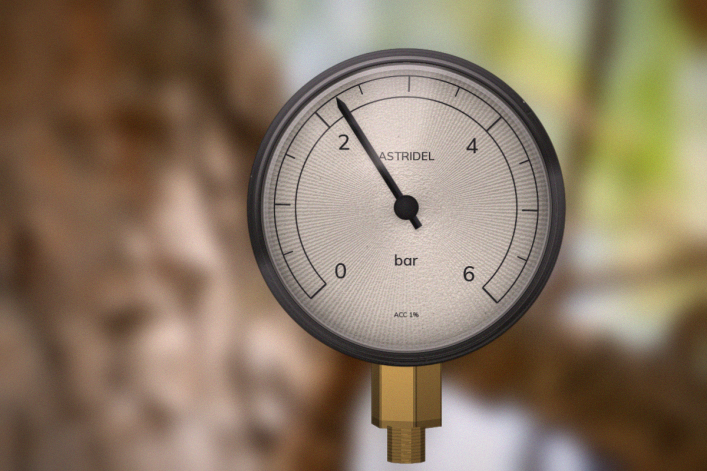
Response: {"value": 2.25, "unit": "bar"}
